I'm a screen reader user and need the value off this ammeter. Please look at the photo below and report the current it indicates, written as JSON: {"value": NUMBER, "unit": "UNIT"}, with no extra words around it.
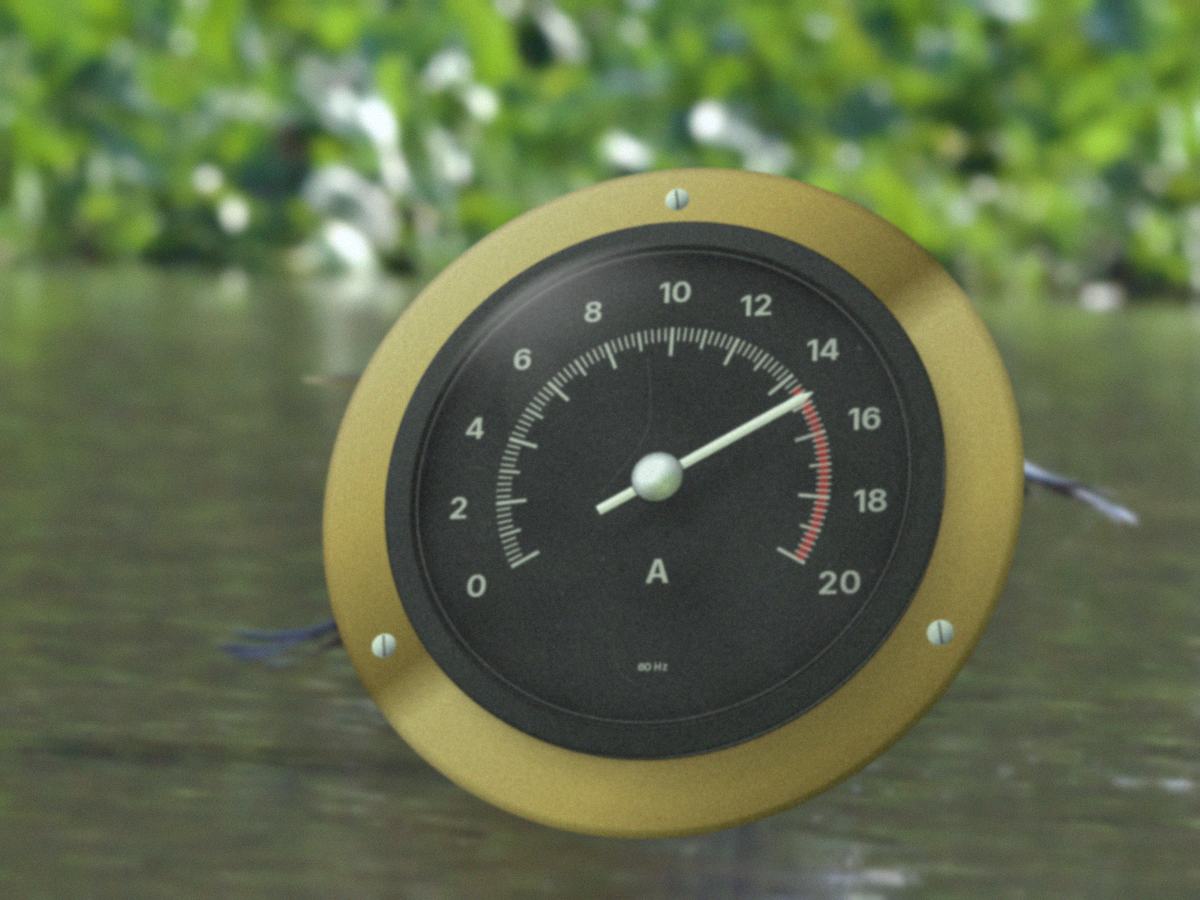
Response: {"value": 15, "unit": "A"}
